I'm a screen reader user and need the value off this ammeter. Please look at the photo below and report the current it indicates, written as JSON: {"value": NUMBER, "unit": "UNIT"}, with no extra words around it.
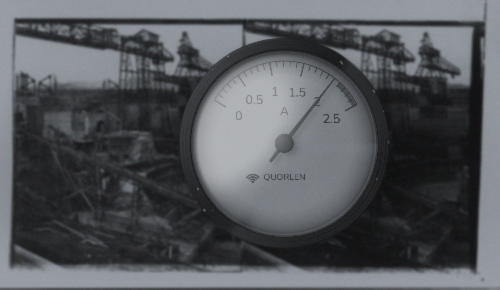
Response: {"value": 2, "unit": "A"}
